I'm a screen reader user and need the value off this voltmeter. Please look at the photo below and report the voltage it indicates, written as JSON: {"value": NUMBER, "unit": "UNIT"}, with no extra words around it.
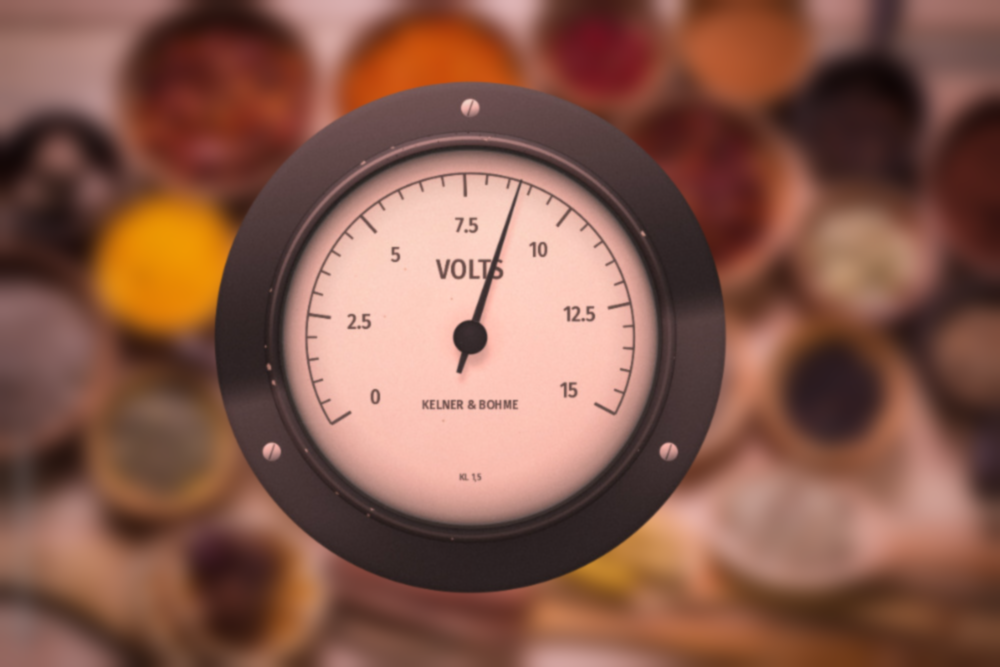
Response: {"value": 8.75, "unit": "V"}
